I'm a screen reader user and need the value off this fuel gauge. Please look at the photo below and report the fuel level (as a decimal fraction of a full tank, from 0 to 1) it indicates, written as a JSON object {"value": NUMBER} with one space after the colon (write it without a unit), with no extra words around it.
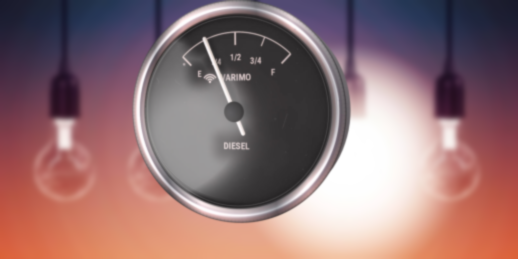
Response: {"value": 0.25}
